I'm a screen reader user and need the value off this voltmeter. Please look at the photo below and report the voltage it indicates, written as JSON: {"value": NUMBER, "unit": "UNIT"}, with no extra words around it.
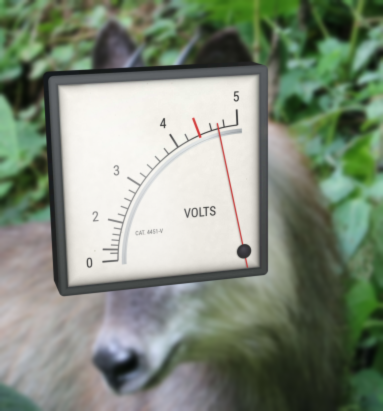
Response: {"value": 4.7, "unit": "V"}
